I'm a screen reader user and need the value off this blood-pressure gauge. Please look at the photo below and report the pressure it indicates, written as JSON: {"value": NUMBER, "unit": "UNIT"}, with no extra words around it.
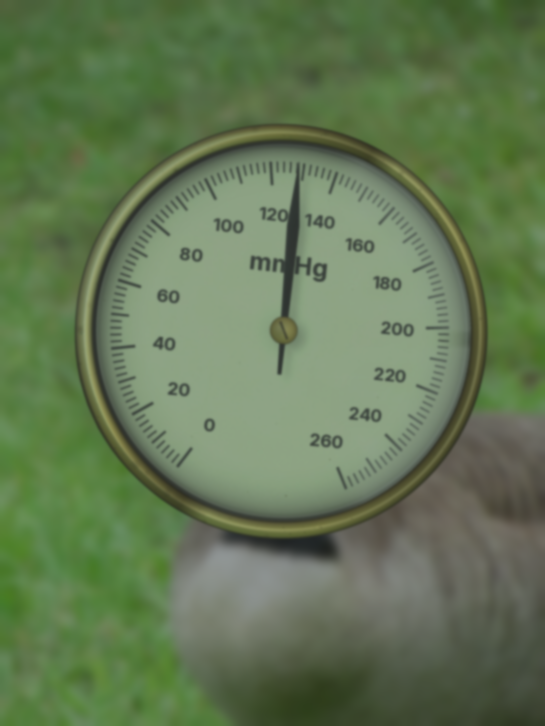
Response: {"value": 128, "unit": "mmHg"}
